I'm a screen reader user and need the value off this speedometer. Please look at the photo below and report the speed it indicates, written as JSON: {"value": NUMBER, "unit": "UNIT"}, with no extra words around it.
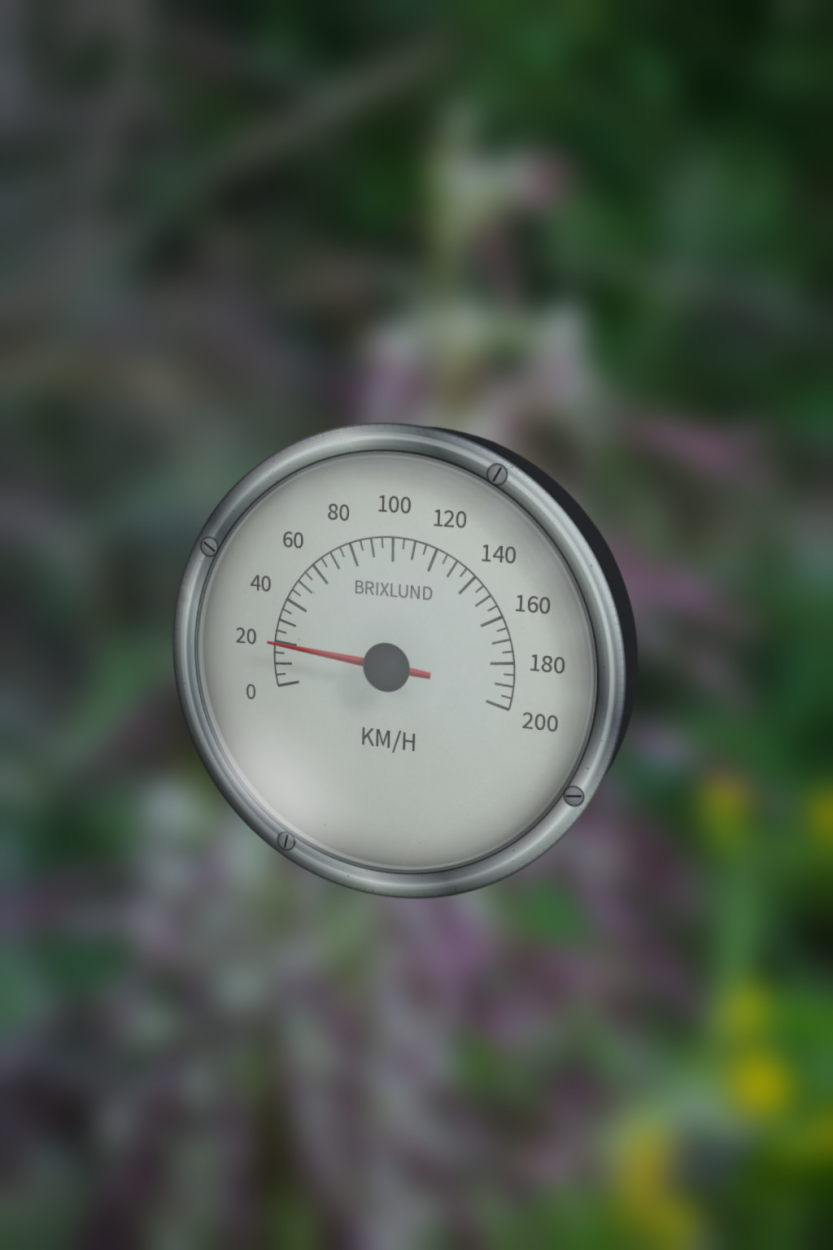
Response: {"value": 20, "unit": "km/h"}
